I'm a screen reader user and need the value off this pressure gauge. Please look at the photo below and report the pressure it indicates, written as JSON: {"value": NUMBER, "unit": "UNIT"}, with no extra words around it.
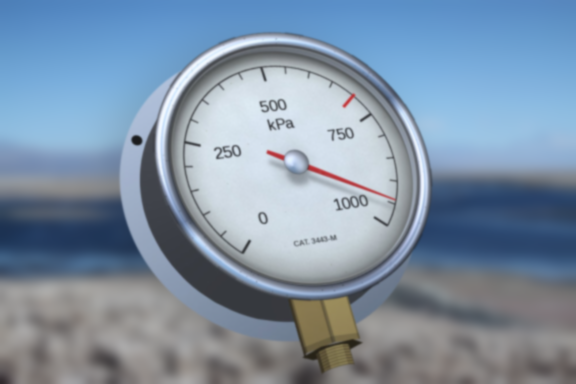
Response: {"value": 950, "unit": "kPa"}
